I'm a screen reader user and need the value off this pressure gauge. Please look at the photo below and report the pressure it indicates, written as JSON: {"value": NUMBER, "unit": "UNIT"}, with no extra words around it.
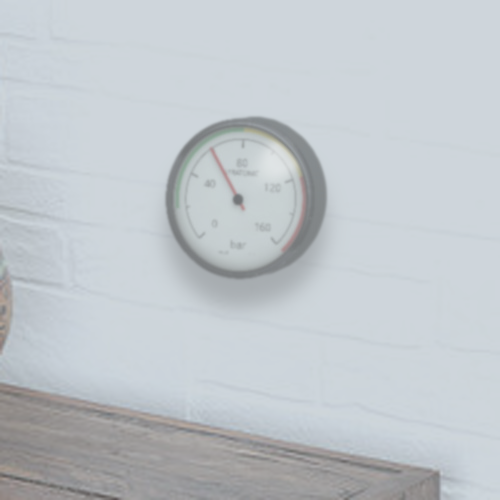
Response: {"value": 60, "unit": "bar"}
